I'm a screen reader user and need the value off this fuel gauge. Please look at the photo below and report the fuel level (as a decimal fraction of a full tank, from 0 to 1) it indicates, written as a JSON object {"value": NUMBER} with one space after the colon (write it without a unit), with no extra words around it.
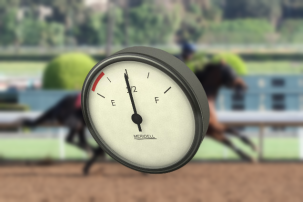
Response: {"value": 0.5}
